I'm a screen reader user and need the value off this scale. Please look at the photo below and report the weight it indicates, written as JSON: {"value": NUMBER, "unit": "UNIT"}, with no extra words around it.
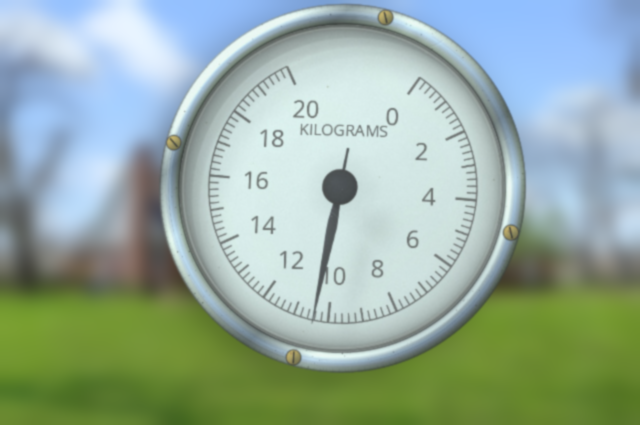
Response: {"value": 10.4, "unit": "kg"}
